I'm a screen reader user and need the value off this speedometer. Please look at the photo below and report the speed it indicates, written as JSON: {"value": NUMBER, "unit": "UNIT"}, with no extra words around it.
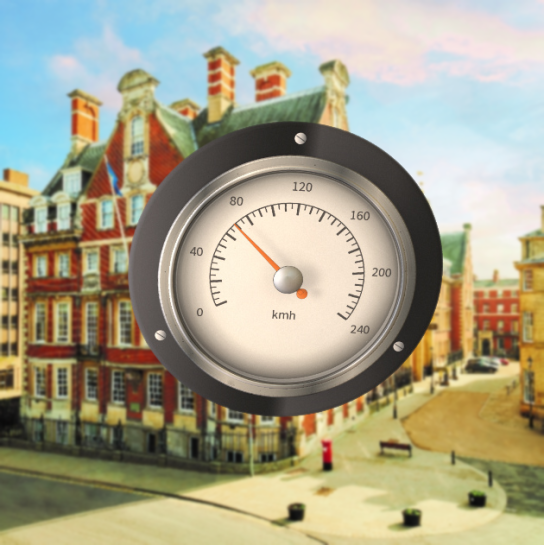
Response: {"value": 70, "unit": "km/h"}
